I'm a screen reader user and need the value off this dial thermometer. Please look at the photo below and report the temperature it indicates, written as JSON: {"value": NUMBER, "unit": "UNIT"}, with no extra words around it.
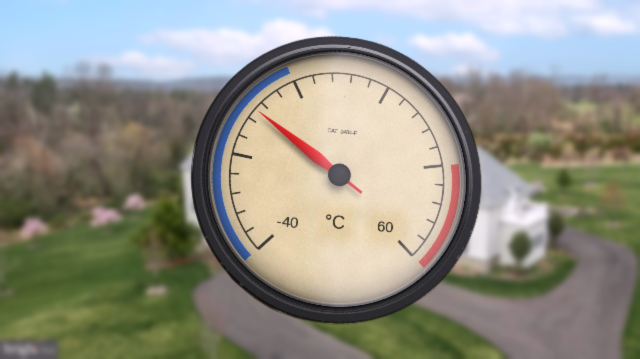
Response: {"value": -10, "unit": "°C"}
